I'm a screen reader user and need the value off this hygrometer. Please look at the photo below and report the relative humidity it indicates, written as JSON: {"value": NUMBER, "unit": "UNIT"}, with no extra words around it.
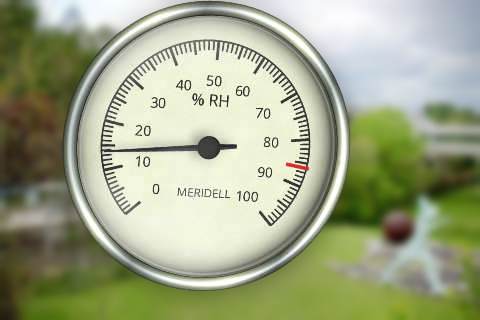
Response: {"value": 14, "unit": "%"}
